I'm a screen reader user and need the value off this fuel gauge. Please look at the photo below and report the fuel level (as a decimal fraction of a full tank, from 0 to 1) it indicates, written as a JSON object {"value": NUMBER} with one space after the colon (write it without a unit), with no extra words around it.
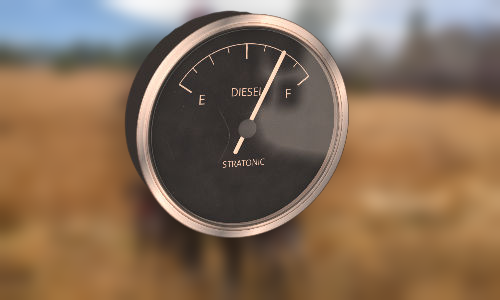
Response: {"value": 0.75}
